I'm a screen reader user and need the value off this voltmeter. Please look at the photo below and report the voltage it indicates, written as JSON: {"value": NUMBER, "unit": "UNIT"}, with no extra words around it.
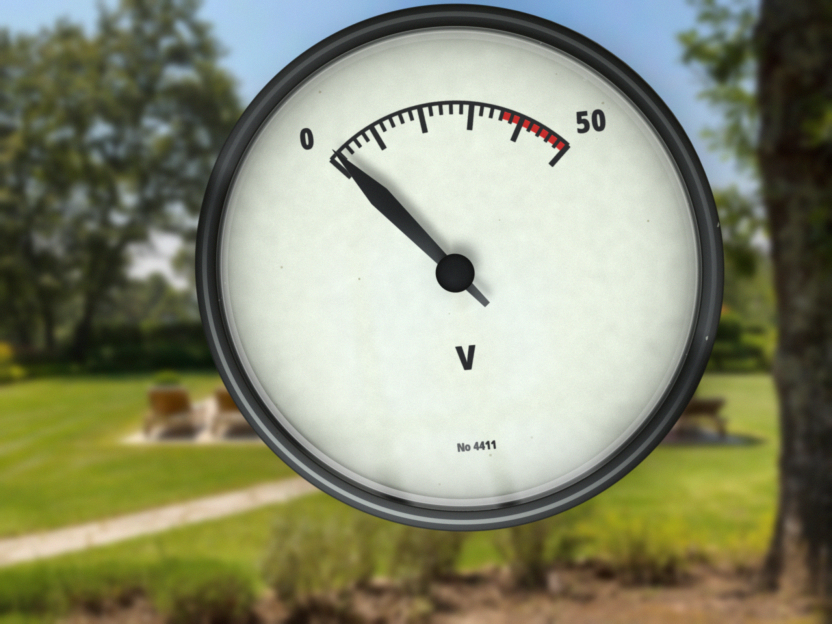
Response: {"value": 2, "unit": "V"}
